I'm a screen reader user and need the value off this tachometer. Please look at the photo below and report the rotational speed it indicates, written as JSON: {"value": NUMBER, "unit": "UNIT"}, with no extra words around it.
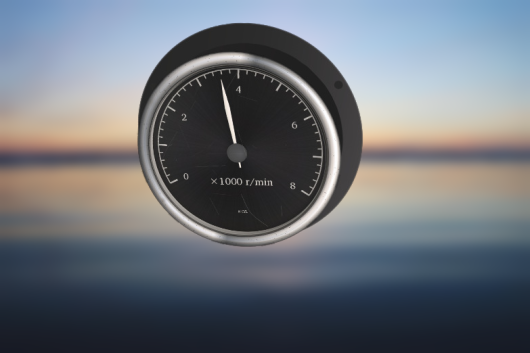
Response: {"value": 3600, "unit": "rpm"}
